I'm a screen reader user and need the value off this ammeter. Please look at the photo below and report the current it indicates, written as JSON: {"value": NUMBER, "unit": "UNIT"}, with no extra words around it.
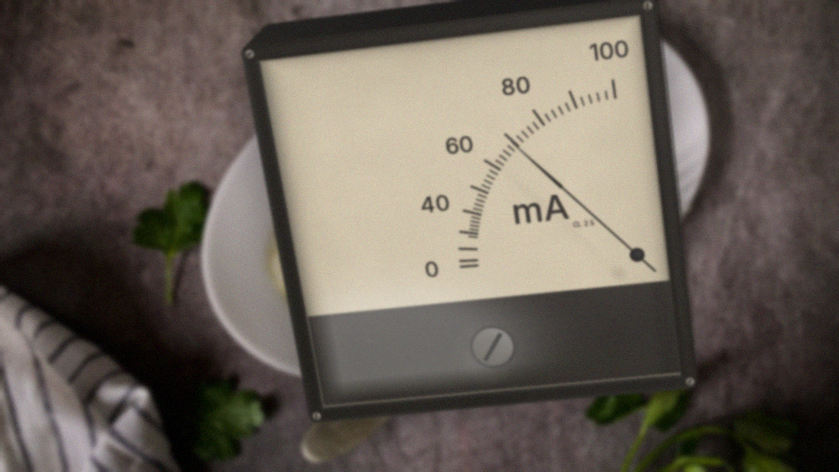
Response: {"value": 70, "unit": "mA"}
